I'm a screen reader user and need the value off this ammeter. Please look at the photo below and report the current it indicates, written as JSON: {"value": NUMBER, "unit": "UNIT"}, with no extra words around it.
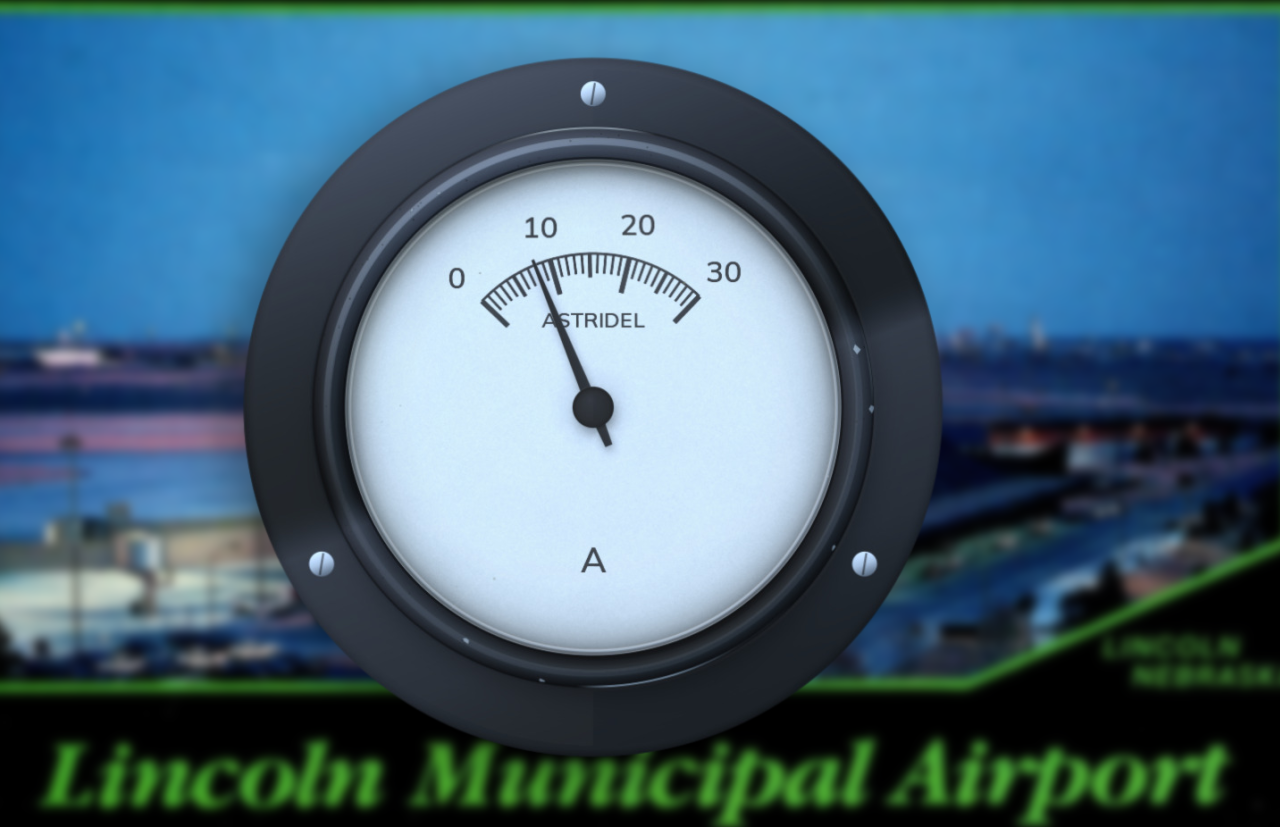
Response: {"value": 8, "unit": "A"}
